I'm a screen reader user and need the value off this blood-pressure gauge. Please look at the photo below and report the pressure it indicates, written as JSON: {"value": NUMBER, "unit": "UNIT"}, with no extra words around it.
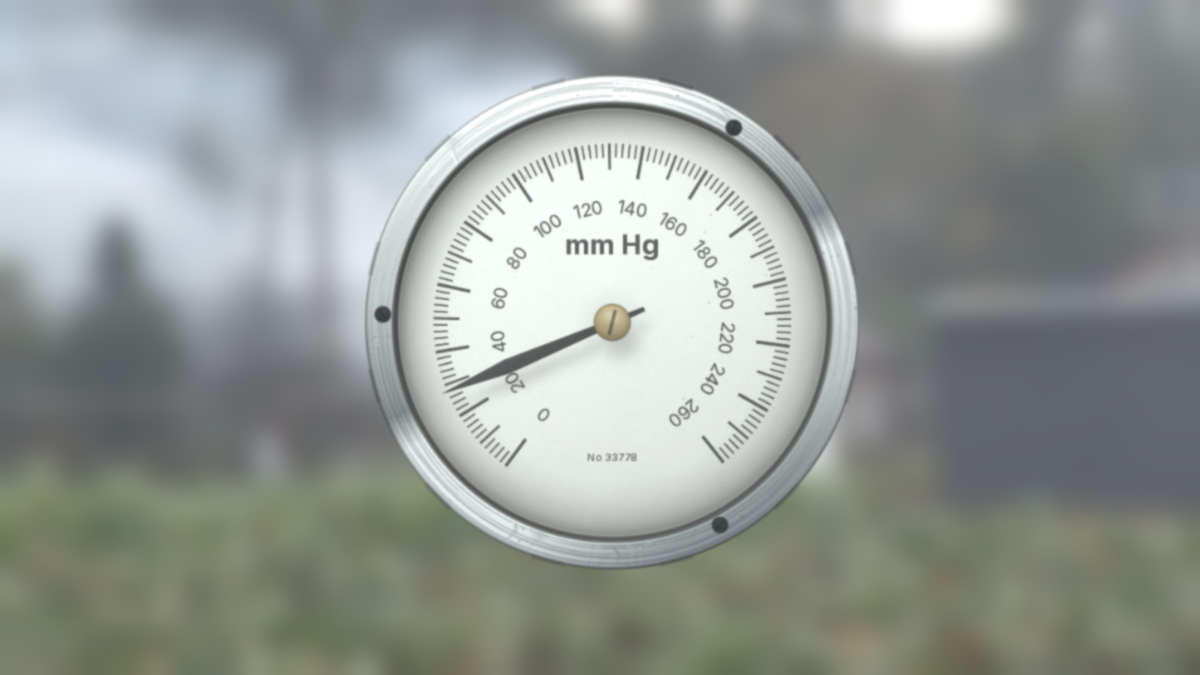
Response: {"value": 28, "unit": "mmHg"}
